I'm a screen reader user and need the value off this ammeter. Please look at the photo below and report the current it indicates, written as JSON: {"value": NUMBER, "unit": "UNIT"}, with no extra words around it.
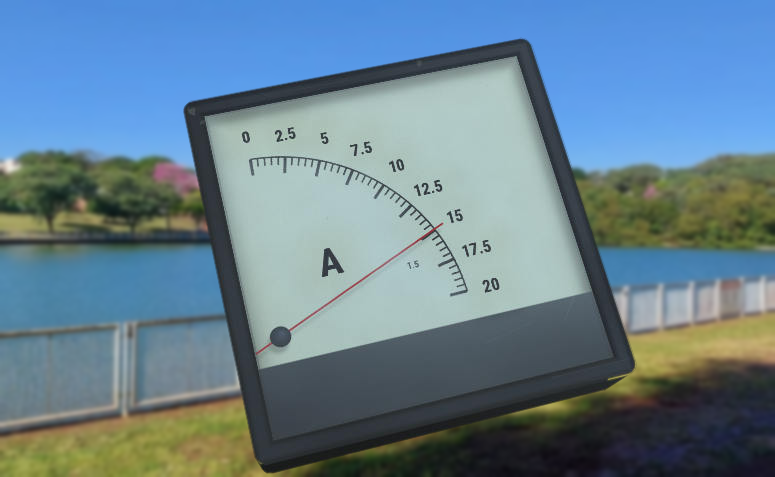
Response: {"value": 15, "unit": "A"}
